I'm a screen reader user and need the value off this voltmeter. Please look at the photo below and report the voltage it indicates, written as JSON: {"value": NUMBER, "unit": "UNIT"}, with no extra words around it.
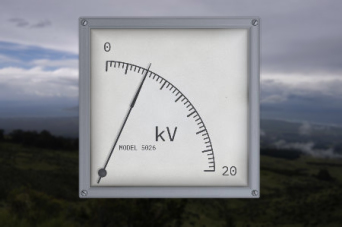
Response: {"value": 5, "unit": "kV"}
